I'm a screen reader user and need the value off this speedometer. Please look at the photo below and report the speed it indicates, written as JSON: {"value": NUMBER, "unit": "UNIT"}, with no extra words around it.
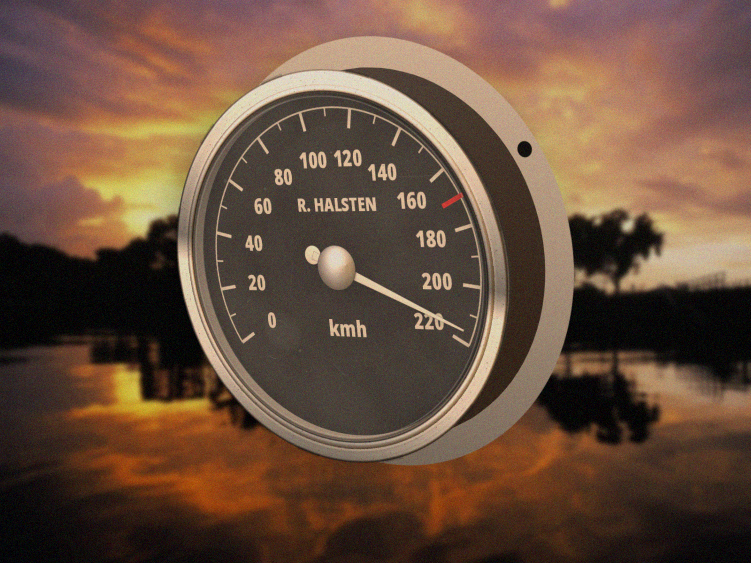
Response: {"value": 215, "unit": "km/h"}
